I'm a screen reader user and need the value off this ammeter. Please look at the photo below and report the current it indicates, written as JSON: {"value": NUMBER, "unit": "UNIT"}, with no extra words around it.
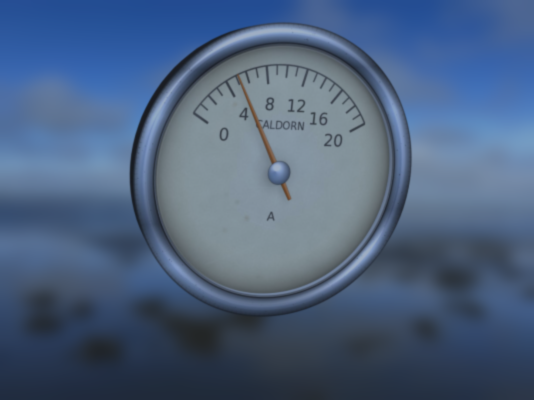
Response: {"value": 5, "unit": "A"}
